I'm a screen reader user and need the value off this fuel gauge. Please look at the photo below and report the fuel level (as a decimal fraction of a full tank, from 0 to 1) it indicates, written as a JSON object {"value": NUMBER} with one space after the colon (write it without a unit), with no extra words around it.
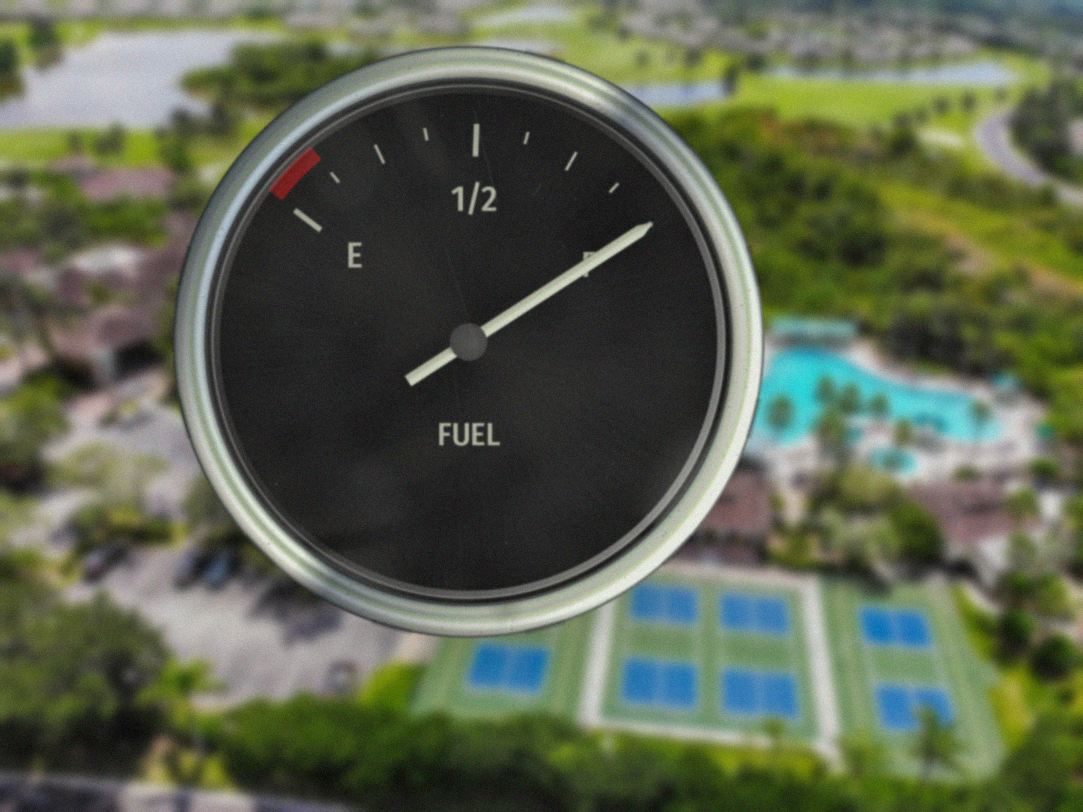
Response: {"value": 1}
